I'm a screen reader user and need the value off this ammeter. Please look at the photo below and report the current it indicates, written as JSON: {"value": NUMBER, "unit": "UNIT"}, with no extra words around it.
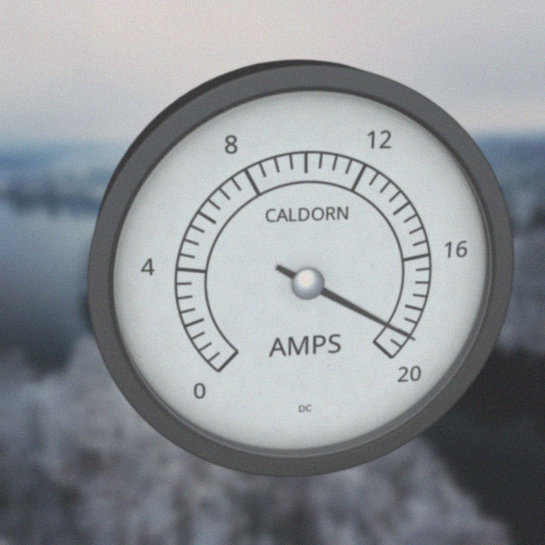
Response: {"value": 19, "unit": "A"}
